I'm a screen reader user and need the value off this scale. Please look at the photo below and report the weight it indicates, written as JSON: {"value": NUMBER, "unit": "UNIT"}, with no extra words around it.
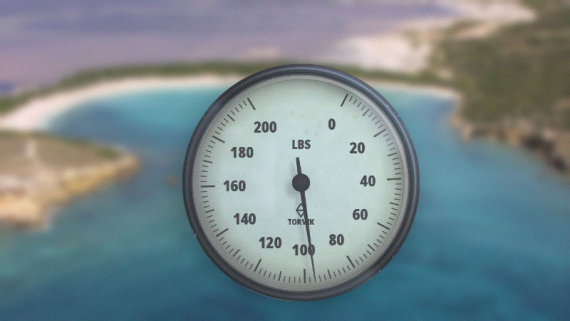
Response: {"value": 96, "unit": "lb"}
